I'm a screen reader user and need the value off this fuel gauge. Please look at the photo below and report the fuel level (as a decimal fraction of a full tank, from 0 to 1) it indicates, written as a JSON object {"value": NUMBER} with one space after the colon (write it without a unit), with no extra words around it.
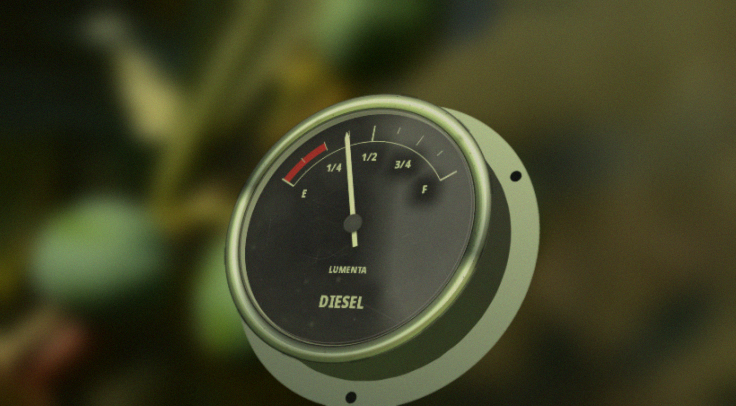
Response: {"value": 0.375}
